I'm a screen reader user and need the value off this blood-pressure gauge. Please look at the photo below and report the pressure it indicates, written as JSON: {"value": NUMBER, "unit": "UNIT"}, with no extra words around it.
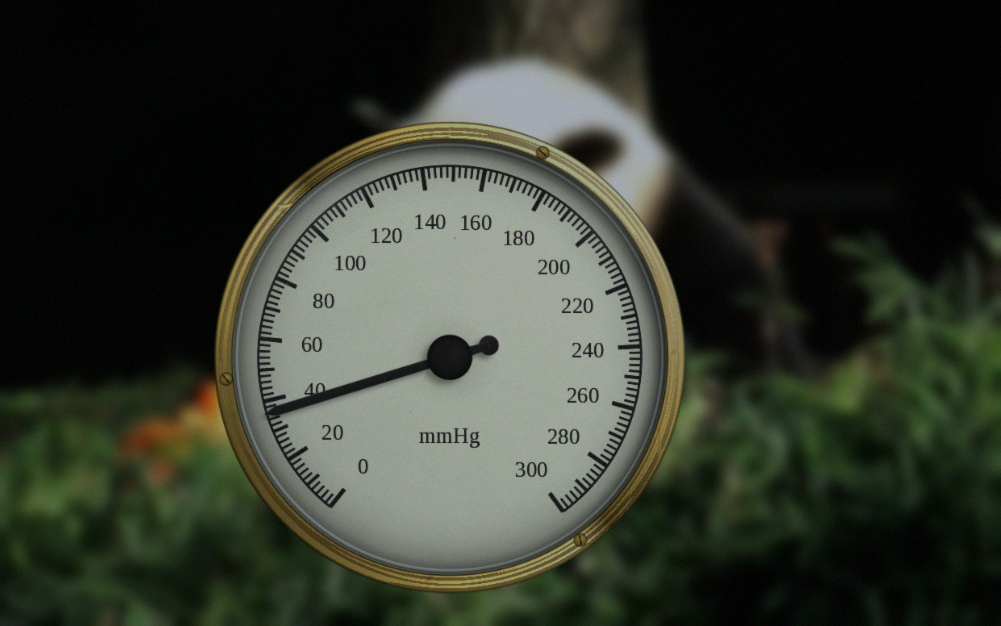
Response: {"value": 36, "unit": "mmHg"}
